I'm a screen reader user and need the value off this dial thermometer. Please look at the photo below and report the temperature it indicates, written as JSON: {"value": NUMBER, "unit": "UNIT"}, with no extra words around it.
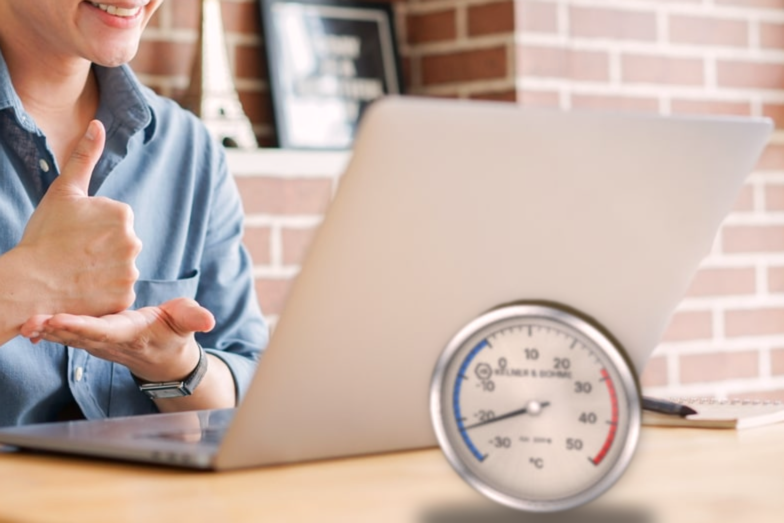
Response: {"value": -22, "unit": "°C"}
